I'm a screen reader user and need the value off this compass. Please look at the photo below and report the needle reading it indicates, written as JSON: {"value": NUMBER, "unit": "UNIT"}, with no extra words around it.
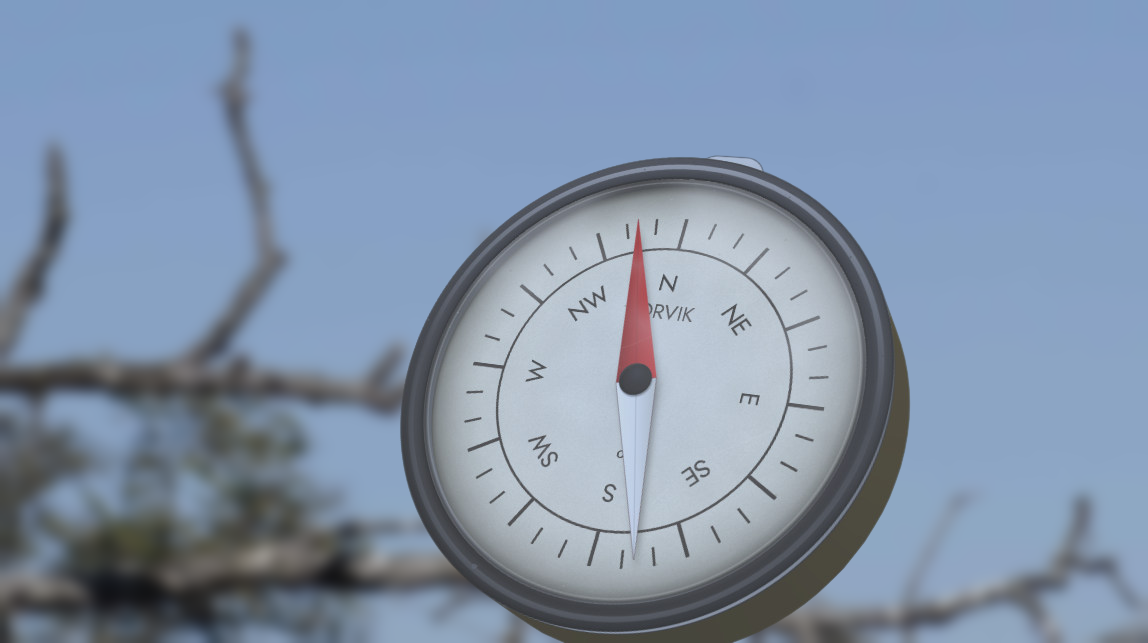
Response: {"value": 345, "unit": "°"}
